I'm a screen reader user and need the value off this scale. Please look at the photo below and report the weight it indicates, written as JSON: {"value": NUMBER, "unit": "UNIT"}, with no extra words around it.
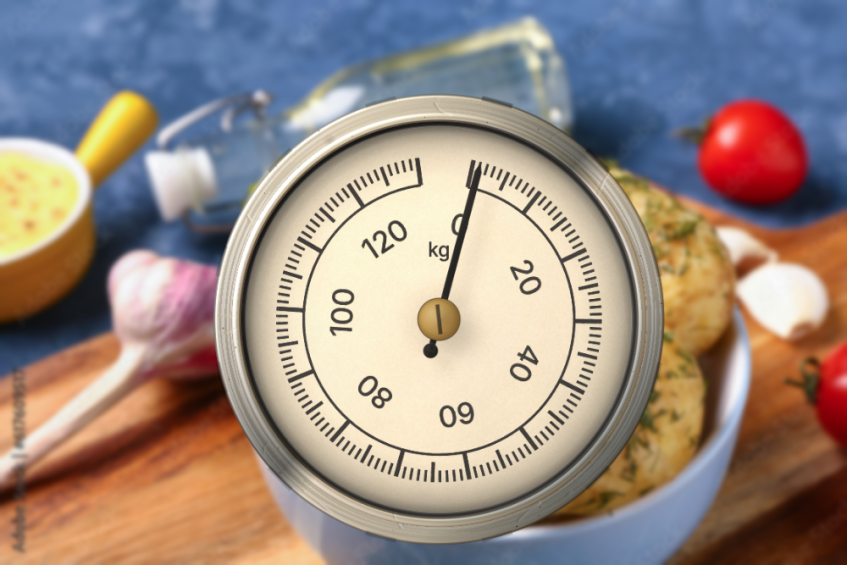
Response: {"value": 1, "unit": "kg"}
